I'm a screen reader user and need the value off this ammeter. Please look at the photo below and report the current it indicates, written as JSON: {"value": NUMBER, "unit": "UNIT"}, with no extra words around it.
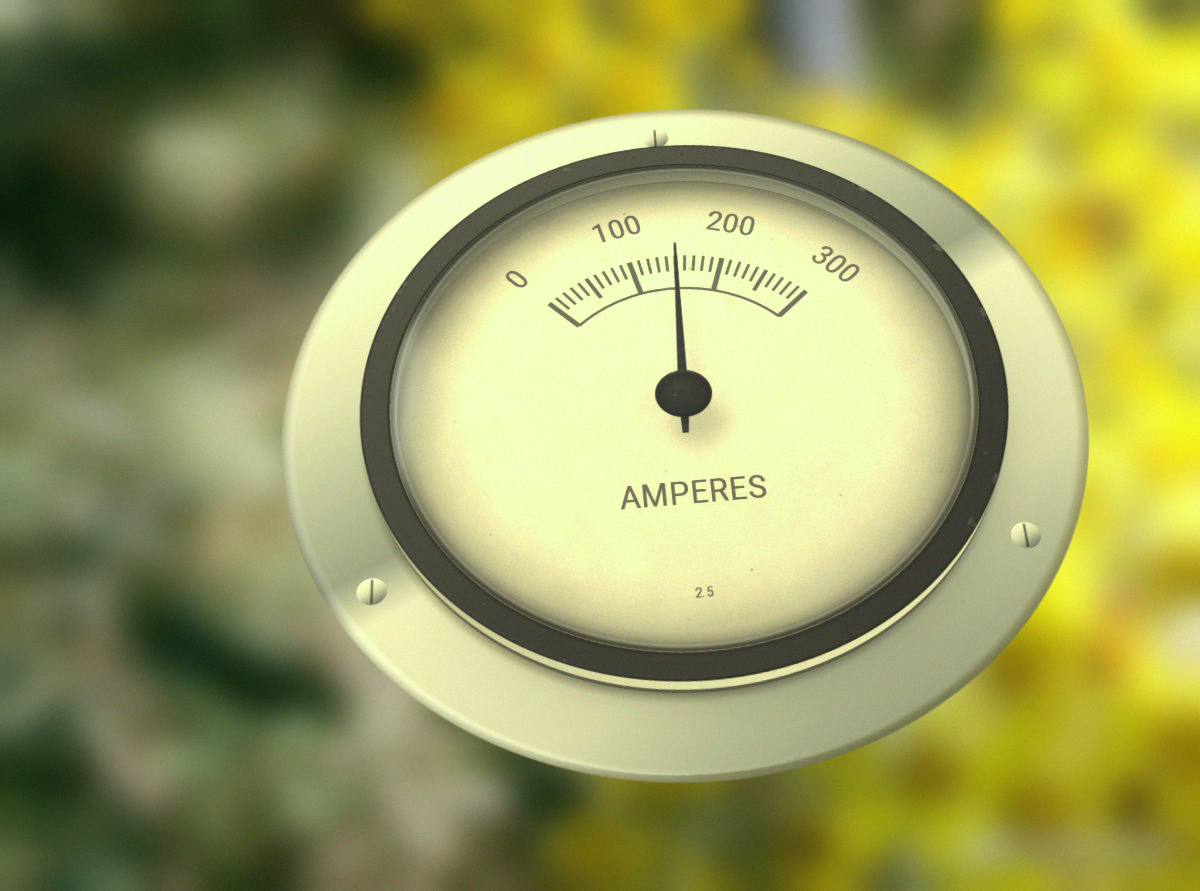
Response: {"value": 150, "unit": "A"}
